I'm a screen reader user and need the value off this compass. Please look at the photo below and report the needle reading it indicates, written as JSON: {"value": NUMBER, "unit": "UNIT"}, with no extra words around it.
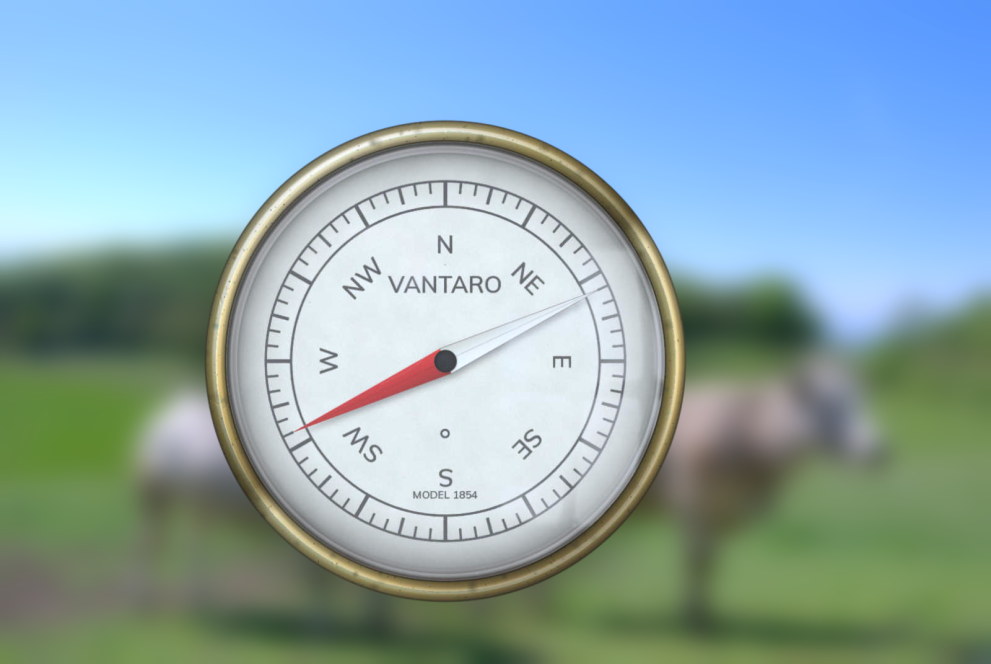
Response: {"value": 245, "unit": "°"}
